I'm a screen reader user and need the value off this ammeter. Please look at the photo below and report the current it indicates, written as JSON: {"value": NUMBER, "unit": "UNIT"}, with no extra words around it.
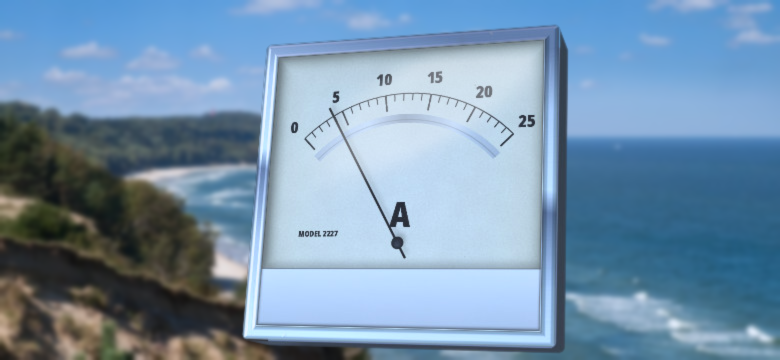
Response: {"value": 4, "unit": "A"}
